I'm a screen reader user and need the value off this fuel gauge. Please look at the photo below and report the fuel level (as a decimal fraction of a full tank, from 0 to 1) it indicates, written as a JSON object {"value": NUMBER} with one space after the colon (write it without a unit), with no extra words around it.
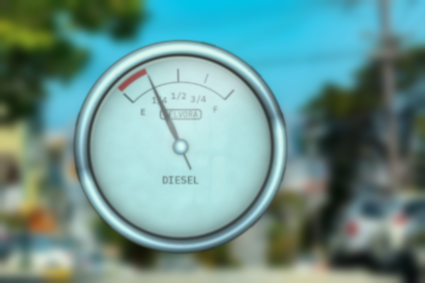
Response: {"value": 0.25}
